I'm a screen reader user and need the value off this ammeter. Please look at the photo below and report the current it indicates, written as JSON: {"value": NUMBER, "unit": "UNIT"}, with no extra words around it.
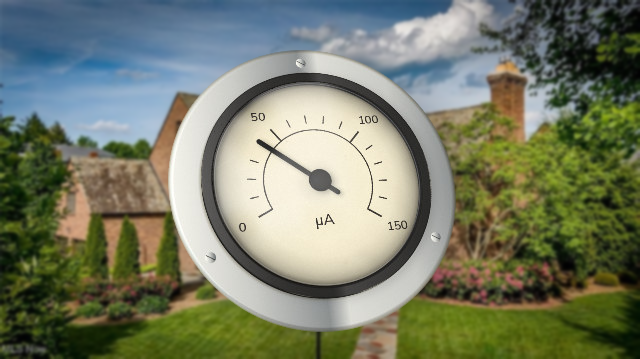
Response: {"value": 40, "unit": "µA"}
